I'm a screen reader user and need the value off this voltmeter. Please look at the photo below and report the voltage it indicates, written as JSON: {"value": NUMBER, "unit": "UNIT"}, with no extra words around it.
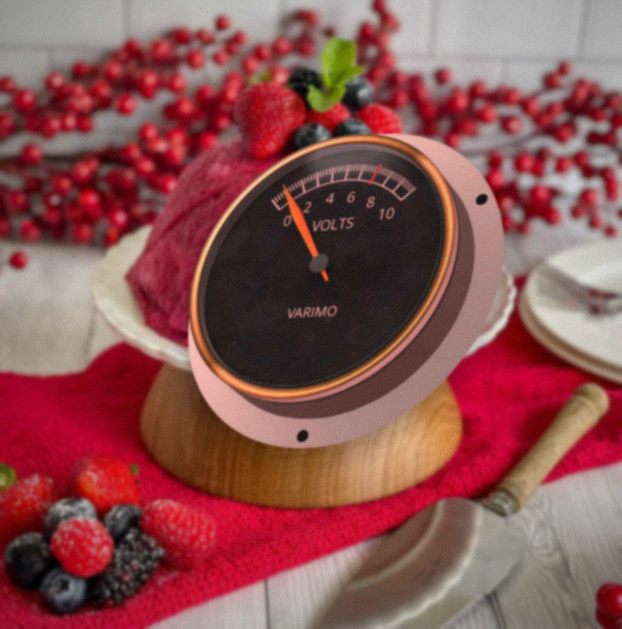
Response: {"value": 1, "unit": "V"}
